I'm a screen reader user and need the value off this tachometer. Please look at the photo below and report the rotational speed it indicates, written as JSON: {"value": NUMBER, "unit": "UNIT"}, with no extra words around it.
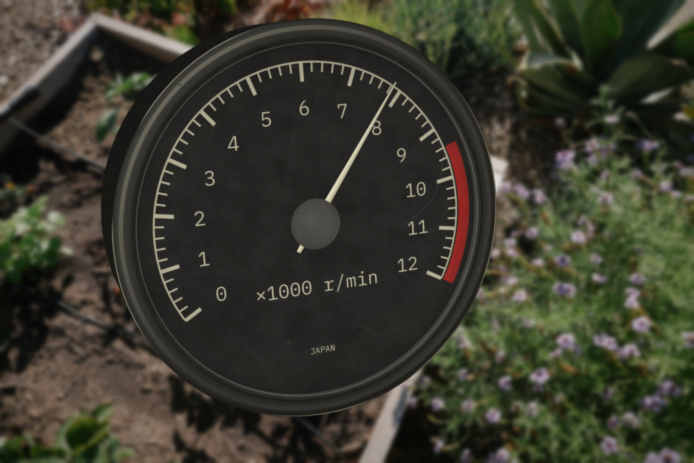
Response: {"value": 7800, "unit": "rpm"}
